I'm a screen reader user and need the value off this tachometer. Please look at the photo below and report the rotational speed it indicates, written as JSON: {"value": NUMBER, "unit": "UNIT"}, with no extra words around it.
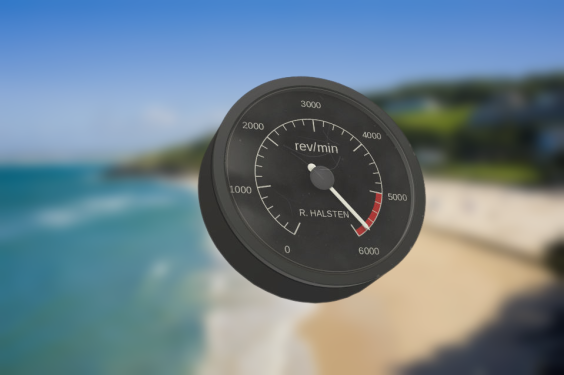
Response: {"value": 5800, "unit": "rpm"}
